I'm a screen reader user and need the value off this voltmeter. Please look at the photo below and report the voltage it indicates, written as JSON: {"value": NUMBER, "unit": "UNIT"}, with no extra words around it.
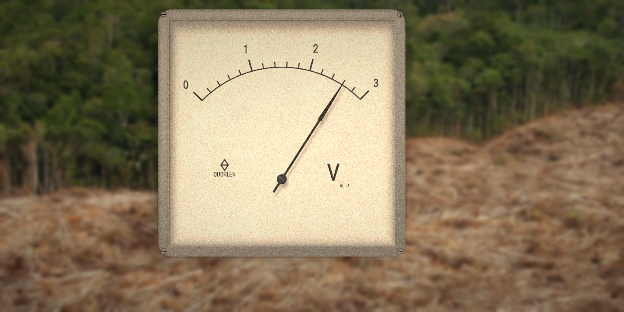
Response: {"value": 2.6, "unit": "V"}
